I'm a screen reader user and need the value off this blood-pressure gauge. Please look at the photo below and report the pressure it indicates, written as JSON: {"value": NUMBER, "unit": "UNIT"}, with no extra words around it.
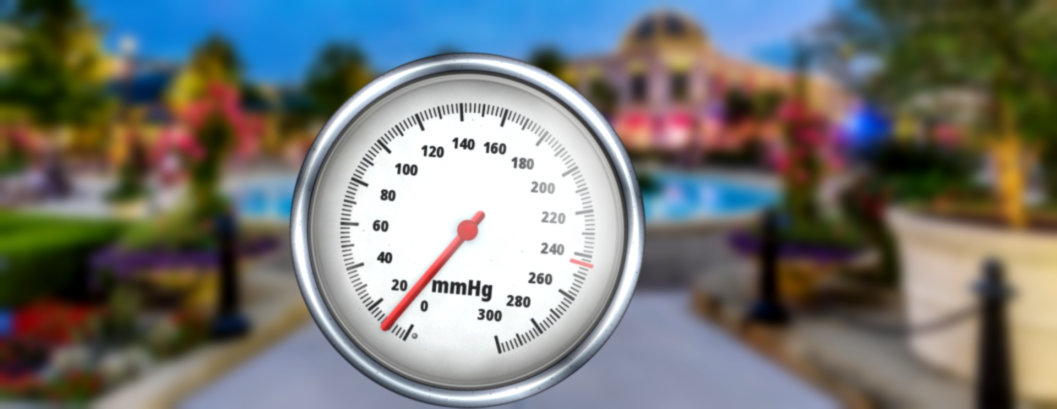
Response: {"value": 10, "unit": "mmHg"}
